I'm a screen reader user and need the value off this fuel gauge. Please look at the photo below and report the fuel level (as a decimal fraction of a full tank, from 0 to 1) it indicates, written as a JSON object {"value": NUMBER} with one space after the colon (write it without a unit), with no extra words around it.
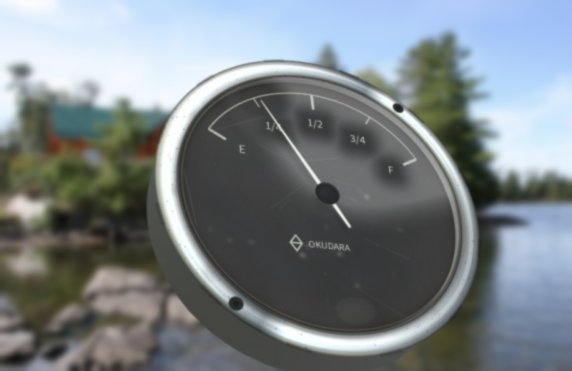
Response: {"value": 0.25}
